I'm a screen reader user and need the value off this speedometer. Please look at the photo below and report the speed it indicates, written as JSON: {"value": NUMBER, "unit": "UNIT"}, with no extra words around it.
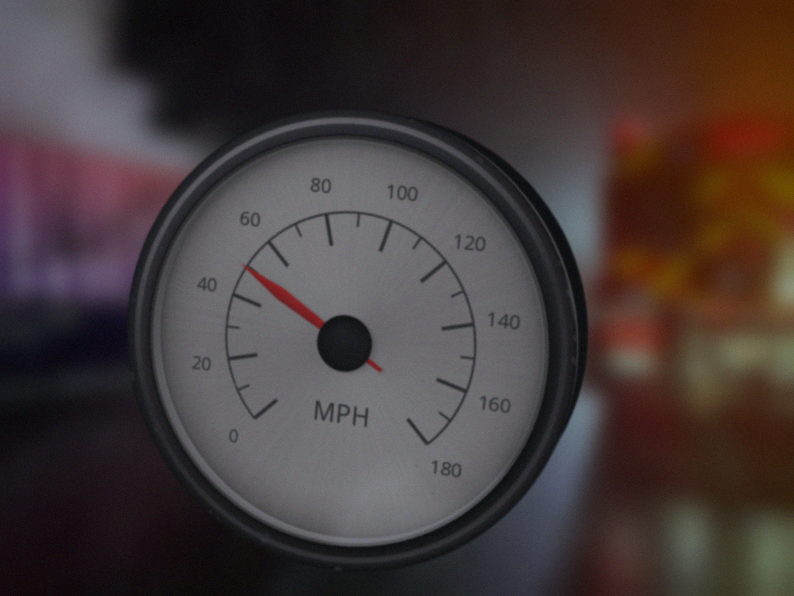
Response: {"value": 50, "unit": "mph"}
